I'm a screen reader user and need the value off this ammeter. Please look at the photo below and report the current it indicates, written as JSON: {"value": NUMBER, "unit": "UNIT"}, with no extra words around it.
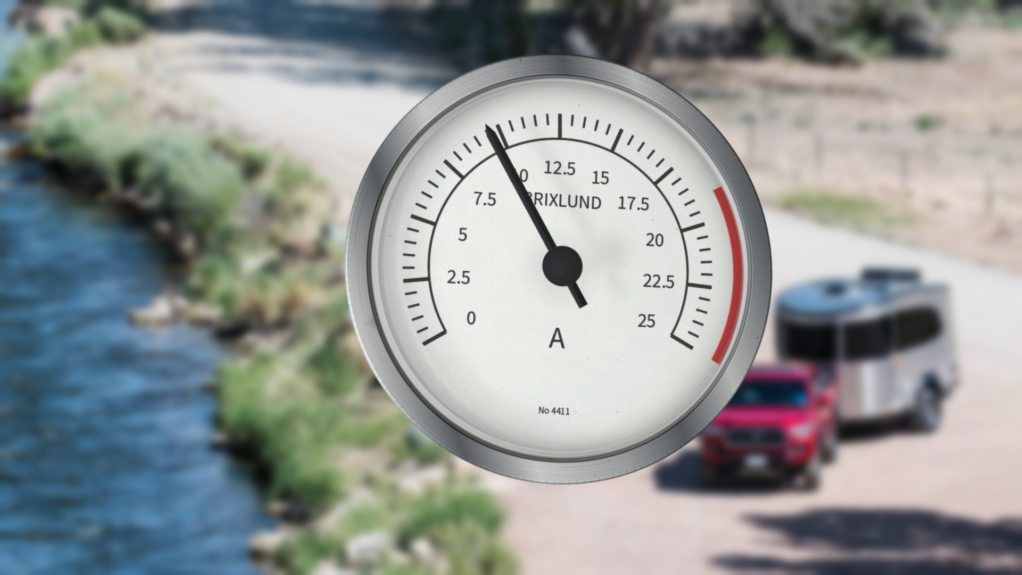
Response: {"value": 9.5, "unit": "A"}
